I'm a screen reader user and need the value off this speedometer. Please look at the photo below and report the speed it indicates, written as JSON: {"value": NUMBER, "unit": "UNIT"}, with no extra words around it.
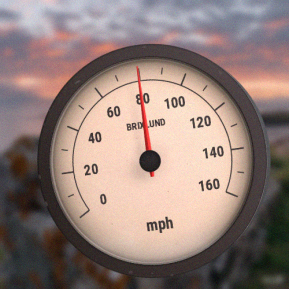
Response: {"value": 80, "unit": "mph"}
